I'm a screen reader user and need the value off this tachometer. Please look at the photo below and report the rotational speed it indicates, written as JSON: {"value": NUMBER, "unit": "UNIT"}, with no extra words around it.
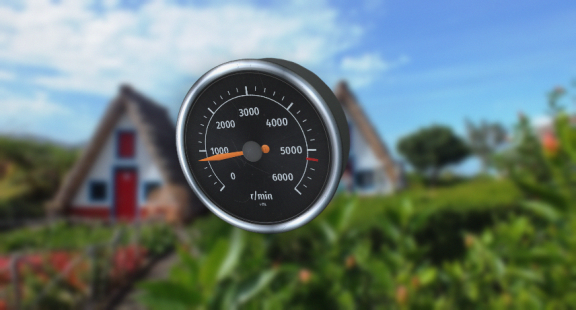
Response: {"value": 800, "unit": "rpm"}
